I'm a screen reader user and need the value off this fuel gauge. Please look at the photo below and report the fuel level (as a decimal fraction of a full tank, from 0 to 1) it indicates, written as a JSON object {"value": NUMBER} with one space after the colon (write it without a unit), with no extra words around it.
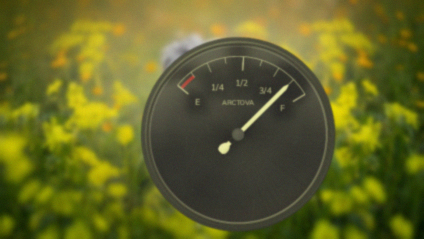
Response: {"value": 0.875}
